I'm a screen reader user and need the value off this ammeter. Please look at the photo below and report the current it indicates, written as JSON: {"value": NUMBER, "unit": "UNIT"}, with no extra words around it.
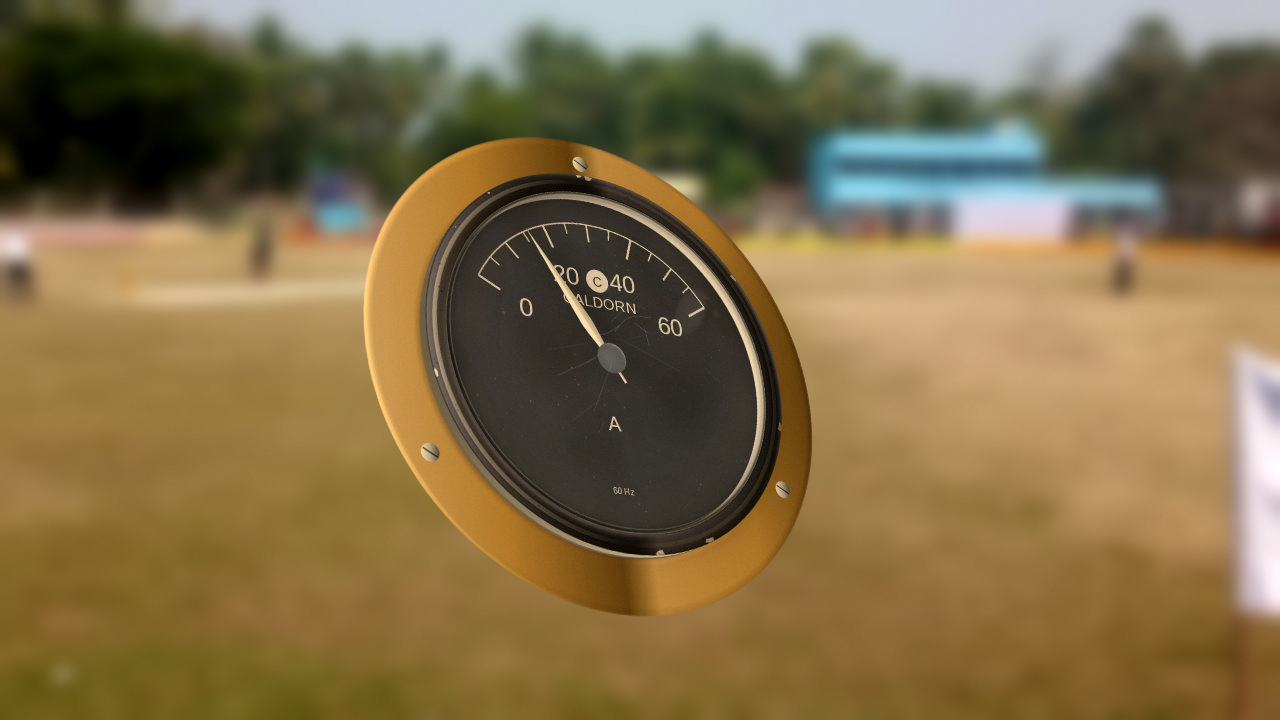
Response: {"value": 15, "unit": "A"}
